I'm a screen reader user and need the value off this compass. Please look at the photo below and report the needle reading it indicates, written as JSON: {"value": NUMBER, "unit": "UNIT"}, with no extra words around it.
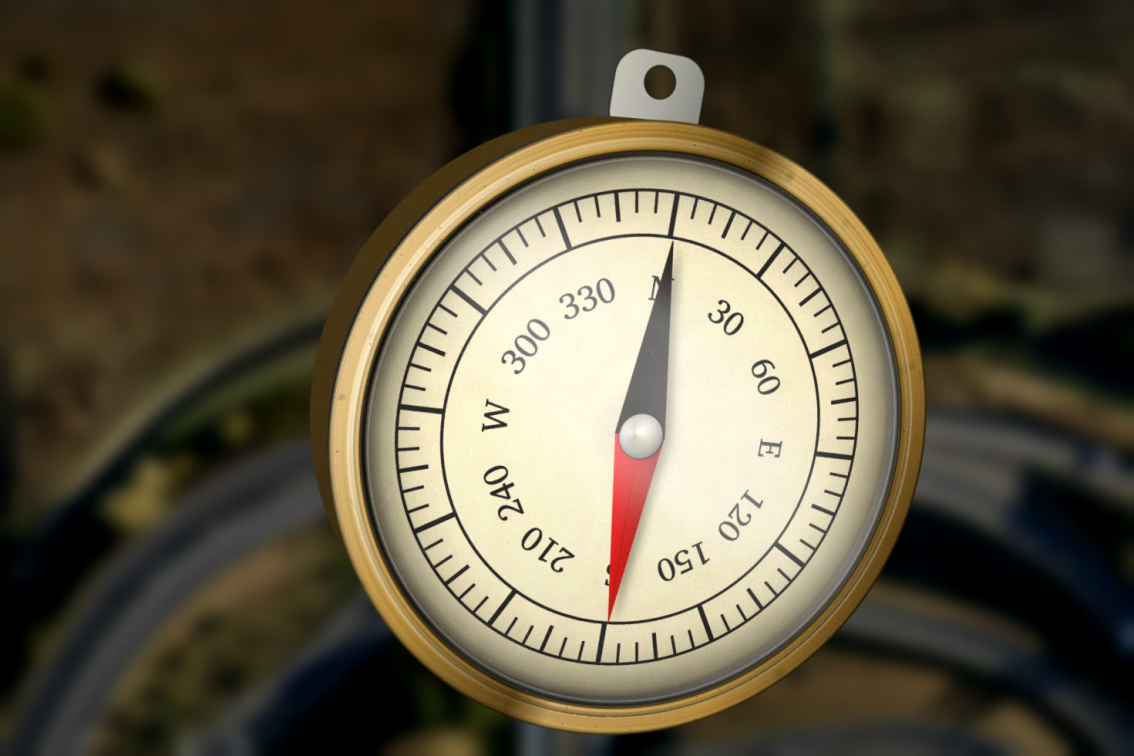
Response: {"value": 180, "unit": "°"}
